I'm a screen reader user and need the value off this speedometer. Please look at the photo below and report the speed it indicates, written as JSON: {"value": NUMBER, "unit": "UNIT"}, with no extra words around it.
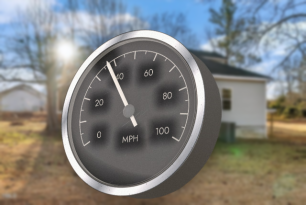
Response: {"value": 37.5, "unit": "mph"}
